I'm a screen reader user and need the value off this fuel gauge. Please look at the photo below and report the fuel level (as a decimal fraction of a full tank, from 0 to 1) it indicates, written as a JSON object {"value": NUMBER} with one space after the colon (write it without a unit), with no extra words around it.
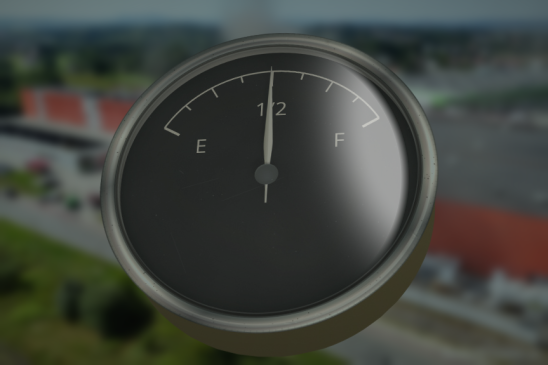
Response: {"value": 0.5}
